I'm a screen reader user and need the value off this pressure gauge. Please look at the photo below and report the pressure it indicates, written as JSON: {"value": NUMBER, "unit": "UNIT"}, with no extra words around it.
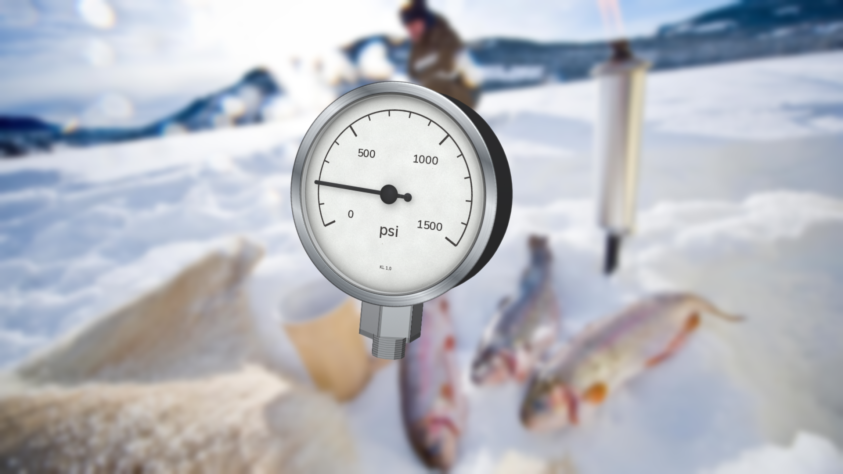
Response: {"value": 200, "unit": "psi"}
